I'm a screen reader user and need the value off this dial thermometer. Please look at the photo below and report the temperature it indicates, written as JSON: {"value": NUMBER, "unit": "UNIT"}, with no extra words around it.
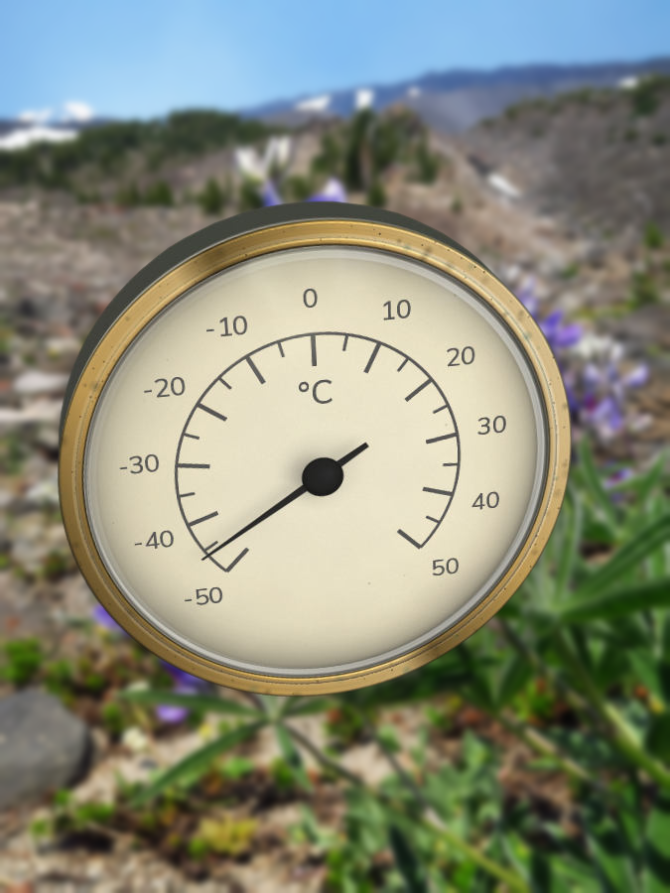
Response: {"value": -45, "unit": "°C"}
